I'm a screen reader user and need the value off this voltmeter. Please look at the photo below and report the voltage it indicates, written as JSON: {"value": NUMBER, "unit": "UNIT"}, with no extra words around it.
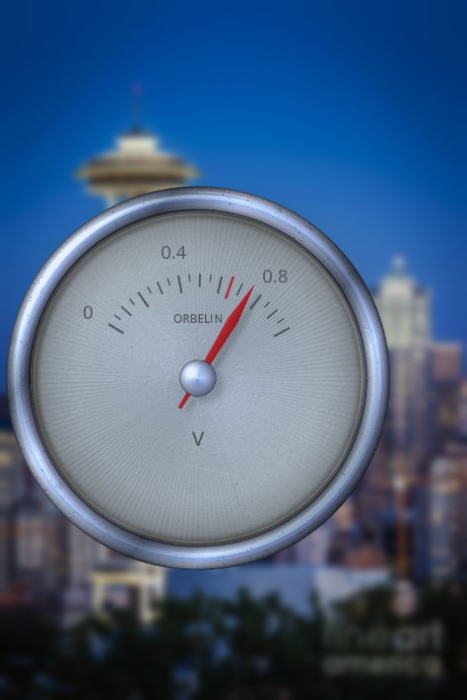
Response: {"value": 0.75, "unit": "V"}
